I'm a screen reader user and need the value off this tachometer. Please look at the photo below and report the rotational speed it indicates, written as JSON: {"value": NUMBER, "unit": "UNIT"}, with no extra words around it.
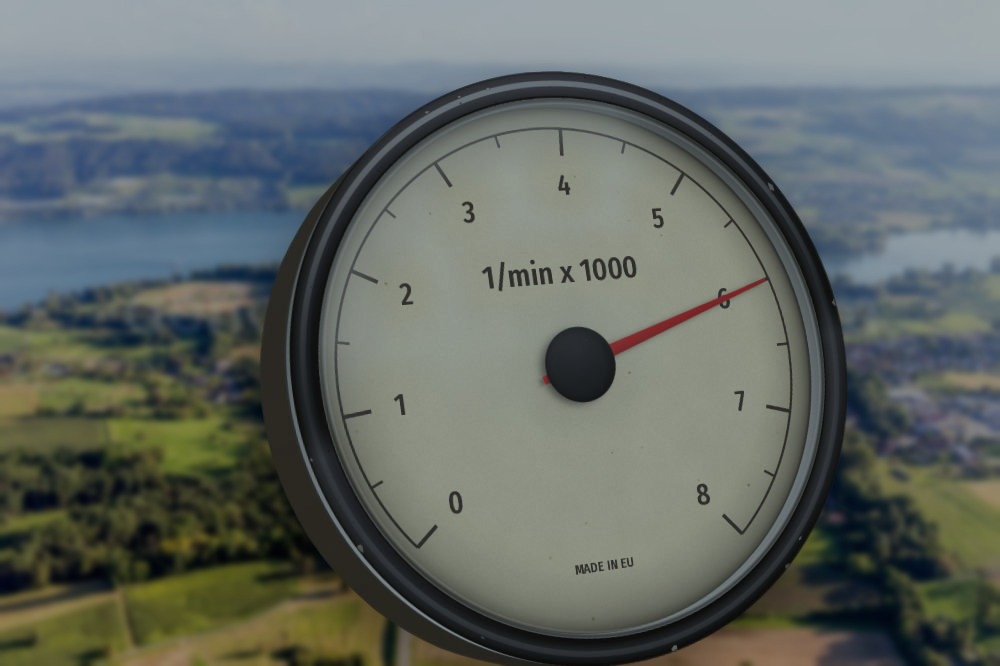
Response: {"value": 6000, "unit": "rpm"}
